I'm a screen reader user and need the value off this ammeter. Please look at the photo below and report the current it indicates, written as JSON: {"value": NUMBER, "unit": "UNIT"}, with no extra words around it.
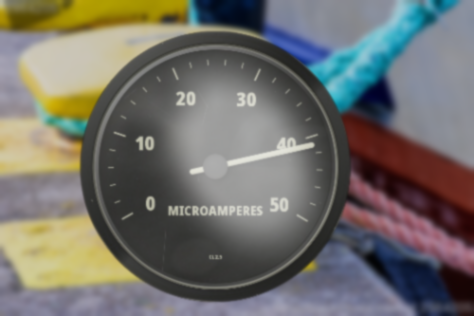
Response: {"value": 41, "unit": "µA"}
